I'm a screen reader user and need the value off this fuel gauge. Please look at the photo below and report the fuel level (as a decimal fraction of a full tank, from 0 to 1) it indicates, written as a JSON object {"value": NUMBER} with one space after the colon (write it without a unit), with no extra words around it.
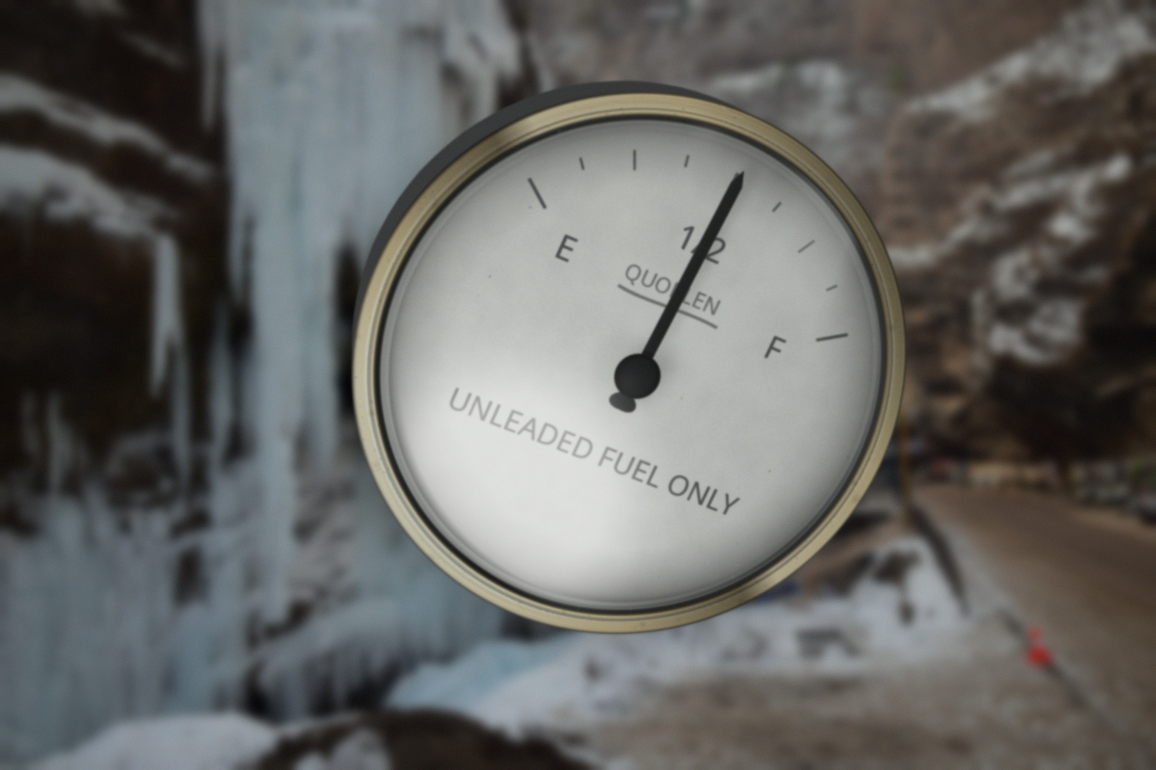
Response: {"value": 0.5}
